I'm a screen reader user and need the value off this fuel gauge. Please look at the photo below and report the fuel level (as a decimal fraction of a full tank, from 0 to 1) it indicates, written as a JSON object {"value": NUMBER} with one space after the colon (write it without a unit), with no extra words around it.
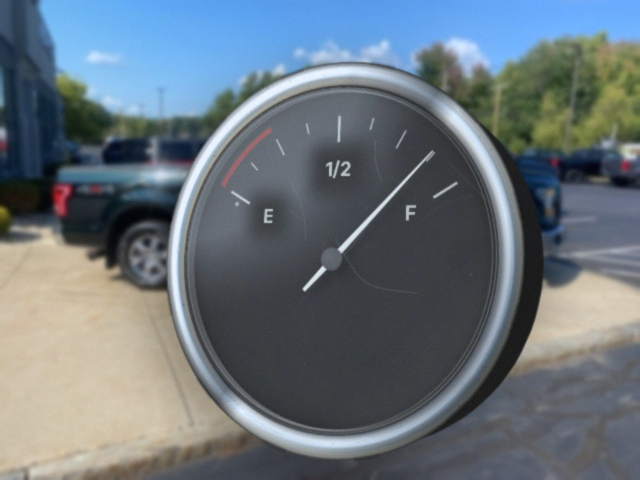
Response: {"value": 0.875}
